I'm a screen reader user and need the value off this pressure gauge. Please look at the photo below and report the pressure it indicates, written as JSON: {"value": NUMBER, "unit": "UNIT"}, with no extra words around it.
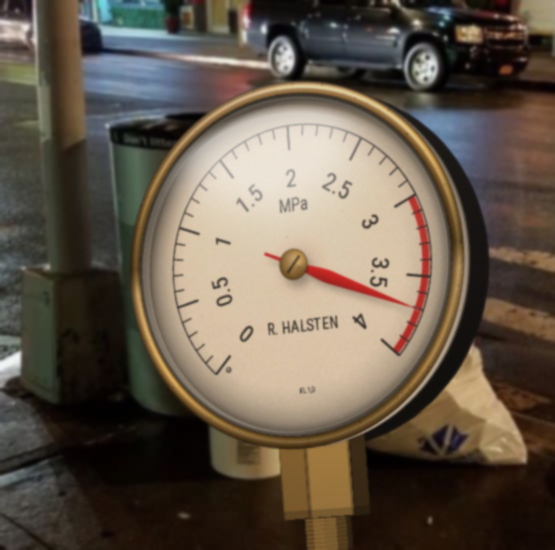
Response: {"value": 3.7, "unit": "MPa"}
